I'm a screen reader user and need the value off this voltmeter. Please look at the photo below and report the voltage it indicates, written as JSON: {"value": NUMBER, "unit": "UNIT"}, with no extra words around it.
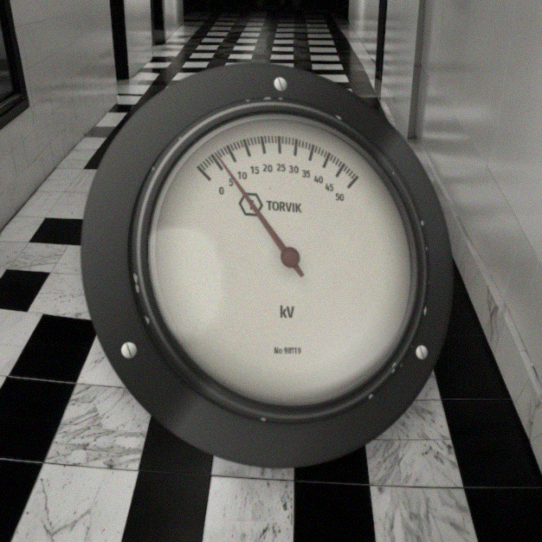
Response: {"value": 5, "unit": "kV"}
